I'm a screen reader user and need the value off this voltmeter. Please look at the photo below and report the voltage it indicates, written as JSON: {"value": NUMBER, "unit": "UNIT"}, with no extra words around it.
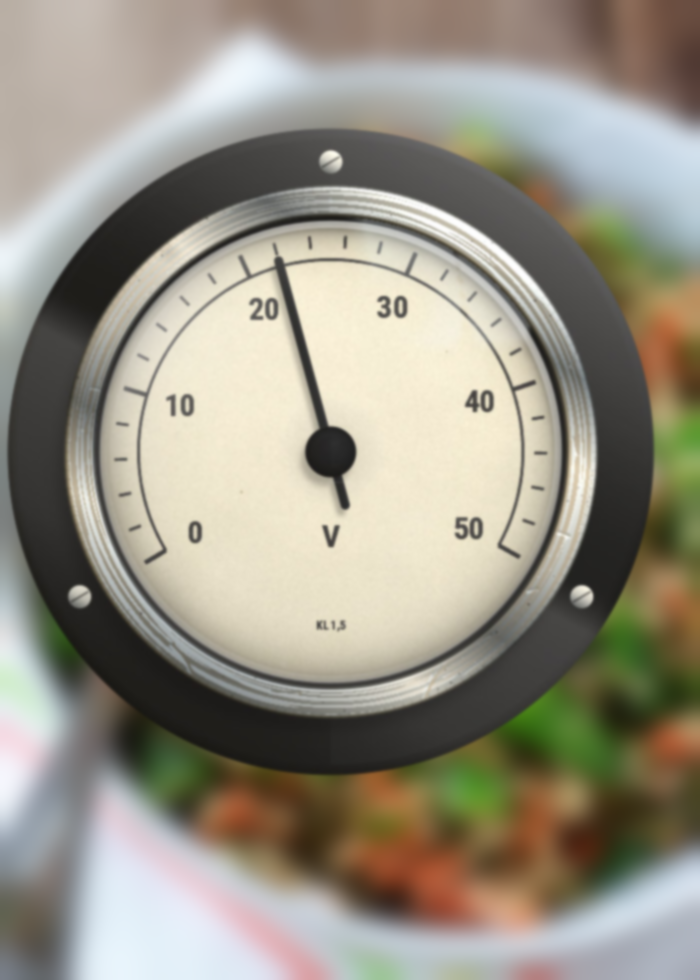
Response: {"value": 22, "unit": "V"}
